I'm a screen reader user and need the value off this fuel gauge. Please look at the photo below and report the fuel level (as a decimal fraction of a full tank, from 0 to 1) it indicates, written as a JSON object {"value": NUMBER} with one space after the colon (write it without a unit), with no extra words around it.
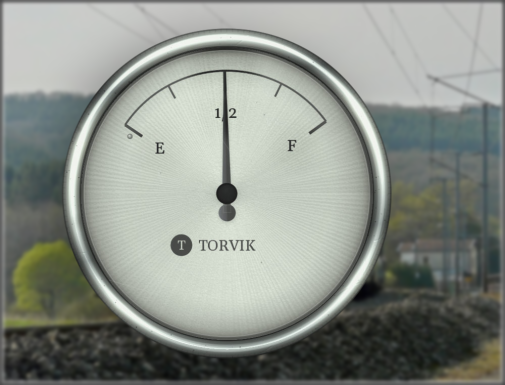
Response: {"value": 0.5}
